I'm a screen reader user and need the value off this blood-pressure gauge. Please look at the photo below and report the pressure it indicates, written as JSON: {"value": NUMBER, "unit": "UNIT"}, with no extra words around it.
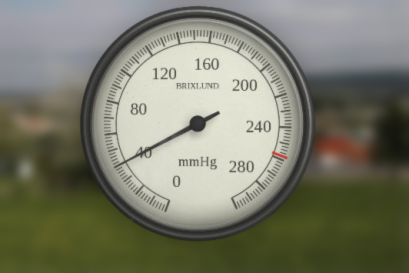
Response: {"value": 40, "unit": "mmHg"}
